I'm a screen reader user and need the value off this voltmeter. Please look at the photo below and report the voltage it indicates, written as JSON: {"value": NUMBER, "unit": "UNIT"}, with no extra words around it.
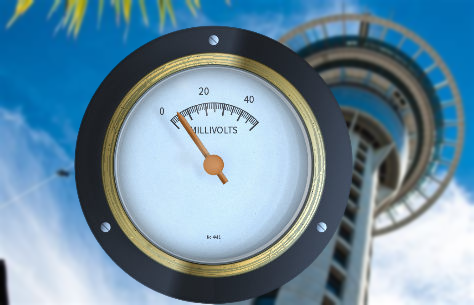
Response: {"value": 5, "unit": "mV"}
